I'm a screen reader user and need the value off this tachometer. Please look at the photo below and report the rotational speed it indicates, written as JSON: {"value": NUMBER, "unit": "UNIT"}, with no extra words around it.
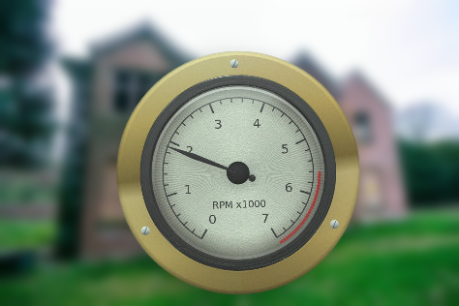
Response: {"value": 1900, "unit": "rpm"}
